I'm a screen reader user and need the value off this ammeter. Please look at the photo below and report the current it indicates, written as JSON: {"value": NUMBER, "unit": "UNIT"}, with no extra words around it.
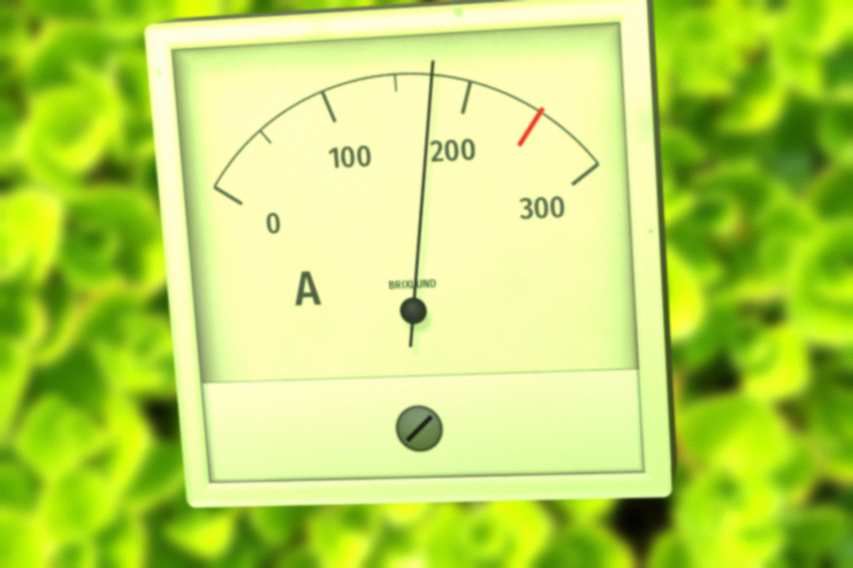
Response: {"value": 175, "unit": "A"}
